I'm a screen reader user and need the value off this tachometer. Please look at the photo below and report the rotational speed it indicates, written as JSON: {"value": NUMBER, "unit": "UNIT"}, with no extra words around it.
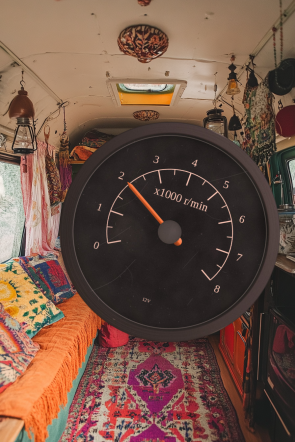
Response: {"value": 2000, "unit": "rpm"}
